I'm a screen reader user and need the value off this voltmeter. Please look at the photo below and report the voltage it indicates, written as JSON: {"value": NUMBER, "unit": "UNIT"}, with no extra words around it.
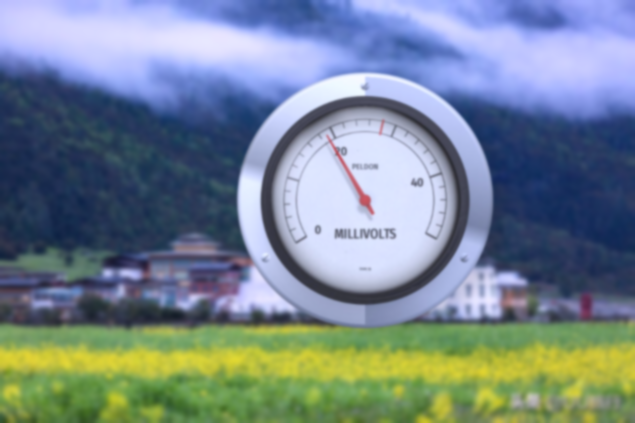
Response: {"value": 19, "unit": "mV"}
